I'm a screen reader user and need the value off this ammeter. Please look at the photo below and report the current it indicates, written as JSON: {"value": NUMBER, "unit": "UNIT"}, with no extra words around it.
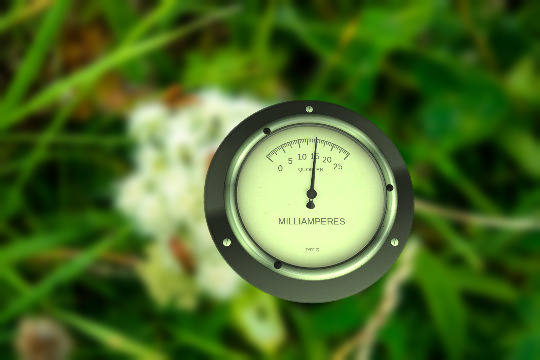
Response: {"value": 15, "unit": "mA"}
